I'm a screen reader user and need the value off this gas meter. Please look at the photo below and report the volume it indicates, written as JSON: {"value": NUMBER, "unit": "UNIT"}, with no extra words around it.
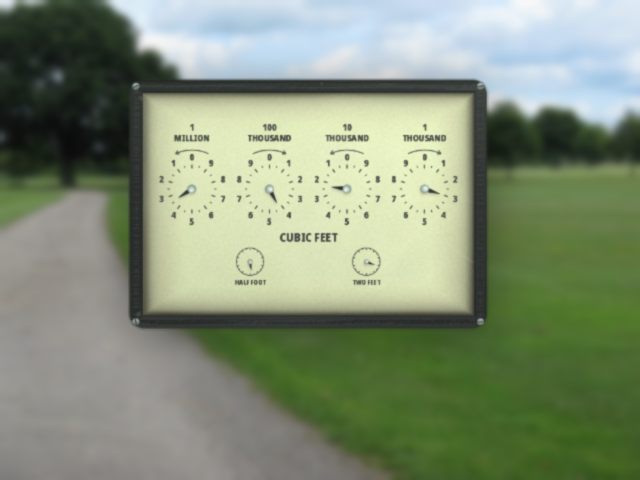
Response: {"value": 342300, "unit": "ft³"}
